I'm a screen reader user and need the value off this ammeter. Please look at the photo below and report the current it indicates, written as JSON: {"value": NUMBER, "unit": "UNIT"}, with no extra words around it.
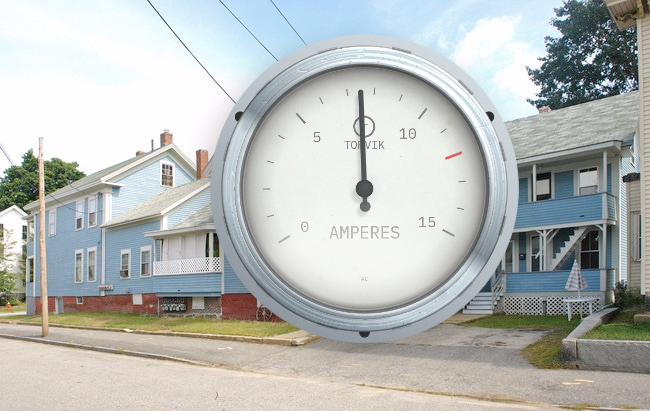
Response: {"value": 7.5, "unit": "A"}
